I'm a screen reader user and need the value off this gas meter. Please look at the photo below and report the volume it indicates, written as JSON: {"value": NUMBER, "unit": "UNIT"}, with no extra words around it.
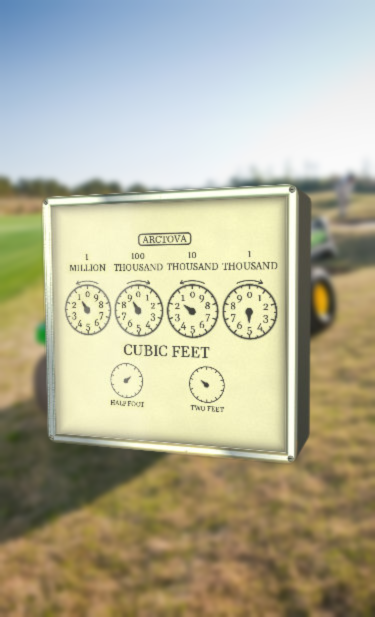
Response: {"value": 91500, "unit": "ft³"}
